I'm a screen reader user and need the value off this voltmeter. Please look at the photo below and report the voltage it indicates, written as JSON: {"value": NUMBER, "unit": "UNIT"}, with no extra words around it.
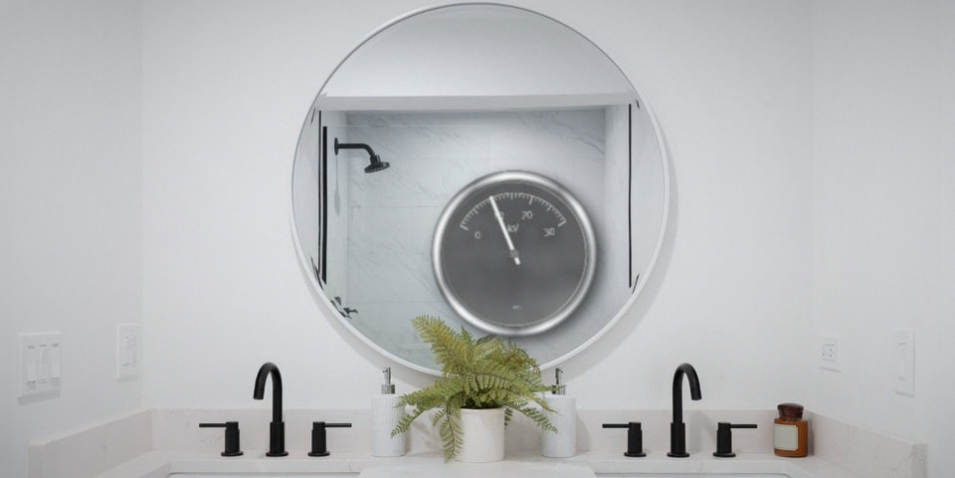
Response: {"value": 10, "unit": "kV"}
